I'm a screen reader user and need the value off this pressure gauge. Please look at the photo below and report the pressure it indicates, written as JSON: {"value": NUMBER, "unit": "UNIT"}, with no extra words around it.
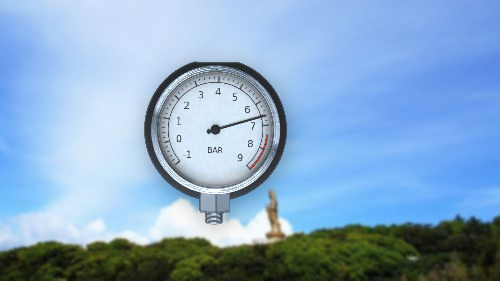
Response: {"value": 6.6, "unit": "bar"}
